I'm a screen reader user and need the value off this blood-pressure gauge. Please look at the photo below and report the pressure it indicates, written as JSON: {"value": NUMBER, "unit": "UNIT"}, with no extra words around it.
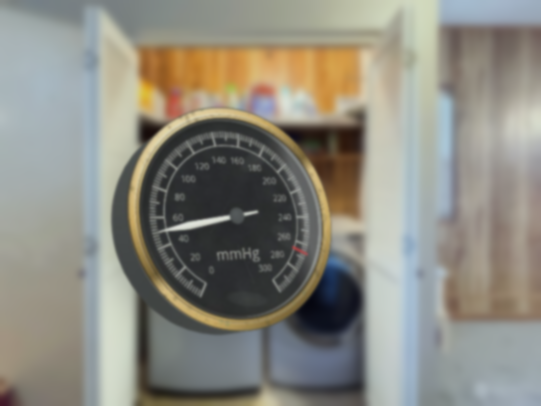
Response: {"value": 50, "unit": "mmHg"}
